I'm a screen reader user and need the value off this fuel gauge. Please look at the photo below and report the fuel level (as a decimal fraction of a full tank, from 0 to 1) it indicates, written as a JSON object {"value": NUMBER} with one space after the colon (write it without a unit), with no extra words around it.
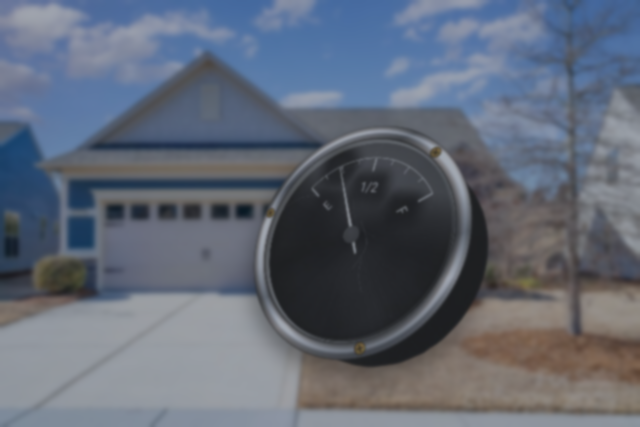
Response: {"value": 0.25}
